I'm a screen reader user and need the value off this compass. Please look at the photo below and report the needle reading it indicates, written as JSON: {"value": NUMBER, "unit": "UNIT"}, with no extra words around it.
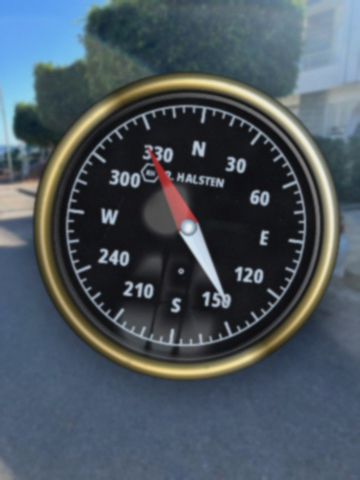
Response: {"value": 325, "unit": "°"}
